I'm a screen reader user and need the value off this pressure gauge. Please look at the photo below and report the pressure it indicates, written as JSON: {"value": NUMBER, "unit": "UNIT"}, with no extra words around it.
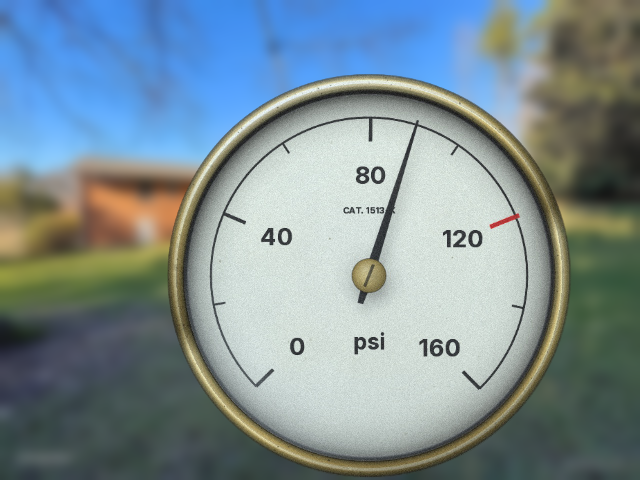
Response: {"value": 90, "unit": "psi"}
